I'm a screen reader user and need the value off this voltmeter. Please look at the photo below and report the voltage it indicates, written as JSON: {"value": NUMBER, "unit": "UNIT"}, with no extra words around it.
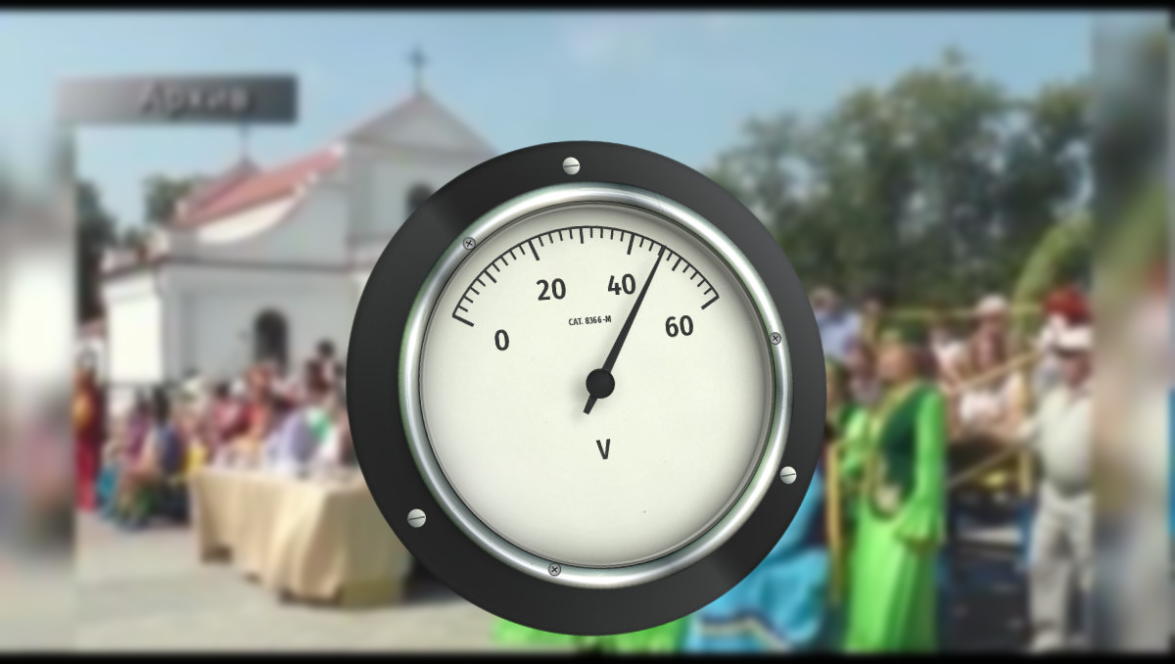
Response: {"value": 46, "unit": "V"}
